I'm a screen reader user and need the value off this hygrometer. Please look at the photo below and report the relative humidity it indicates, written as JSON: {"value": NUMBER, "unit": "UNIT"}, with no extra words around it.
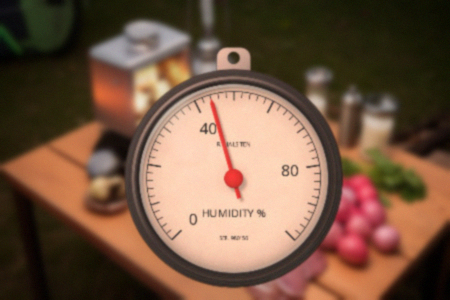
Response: {"value": 44, "unit": "%"}
